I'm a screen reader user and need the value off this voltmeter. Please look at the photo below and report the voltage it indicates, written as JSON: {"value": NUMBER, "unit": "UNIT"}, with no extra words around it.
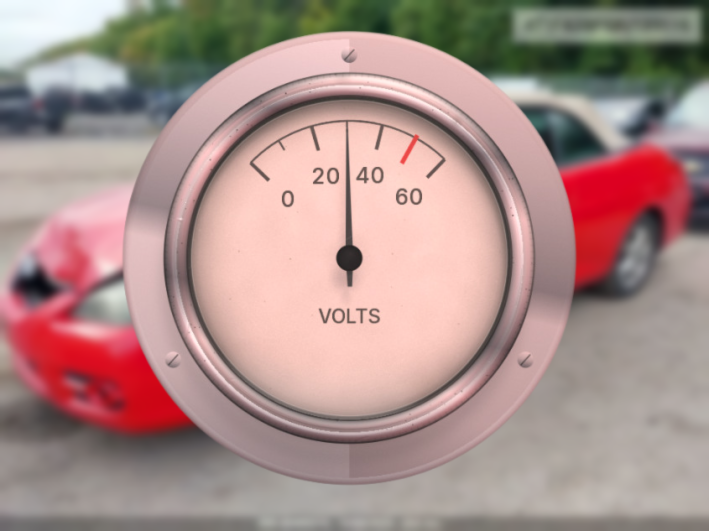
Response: {"value": 30, "unit": "V"}
